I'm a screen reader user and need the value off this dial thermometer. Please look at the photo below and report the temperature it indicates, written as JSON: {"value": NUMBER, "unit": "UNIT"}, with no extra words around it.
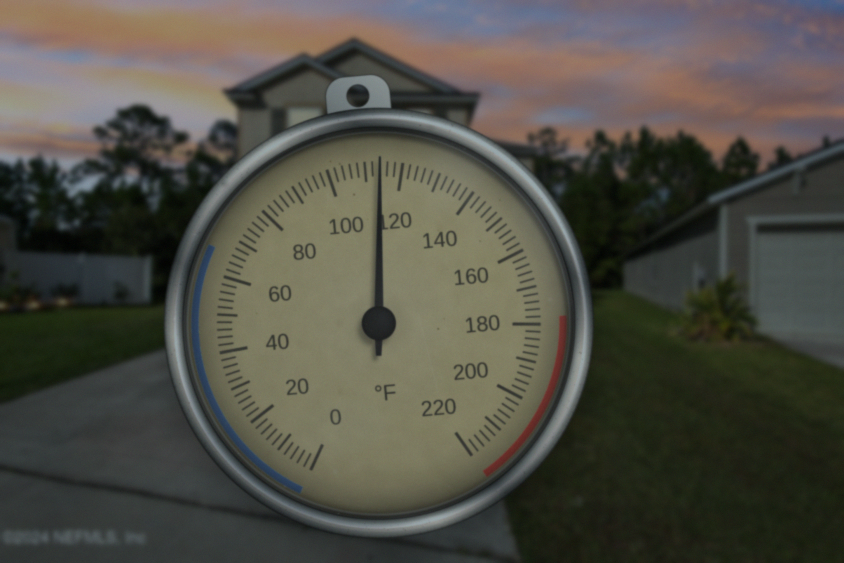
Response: {"value": 114, "unit": "°F"}
